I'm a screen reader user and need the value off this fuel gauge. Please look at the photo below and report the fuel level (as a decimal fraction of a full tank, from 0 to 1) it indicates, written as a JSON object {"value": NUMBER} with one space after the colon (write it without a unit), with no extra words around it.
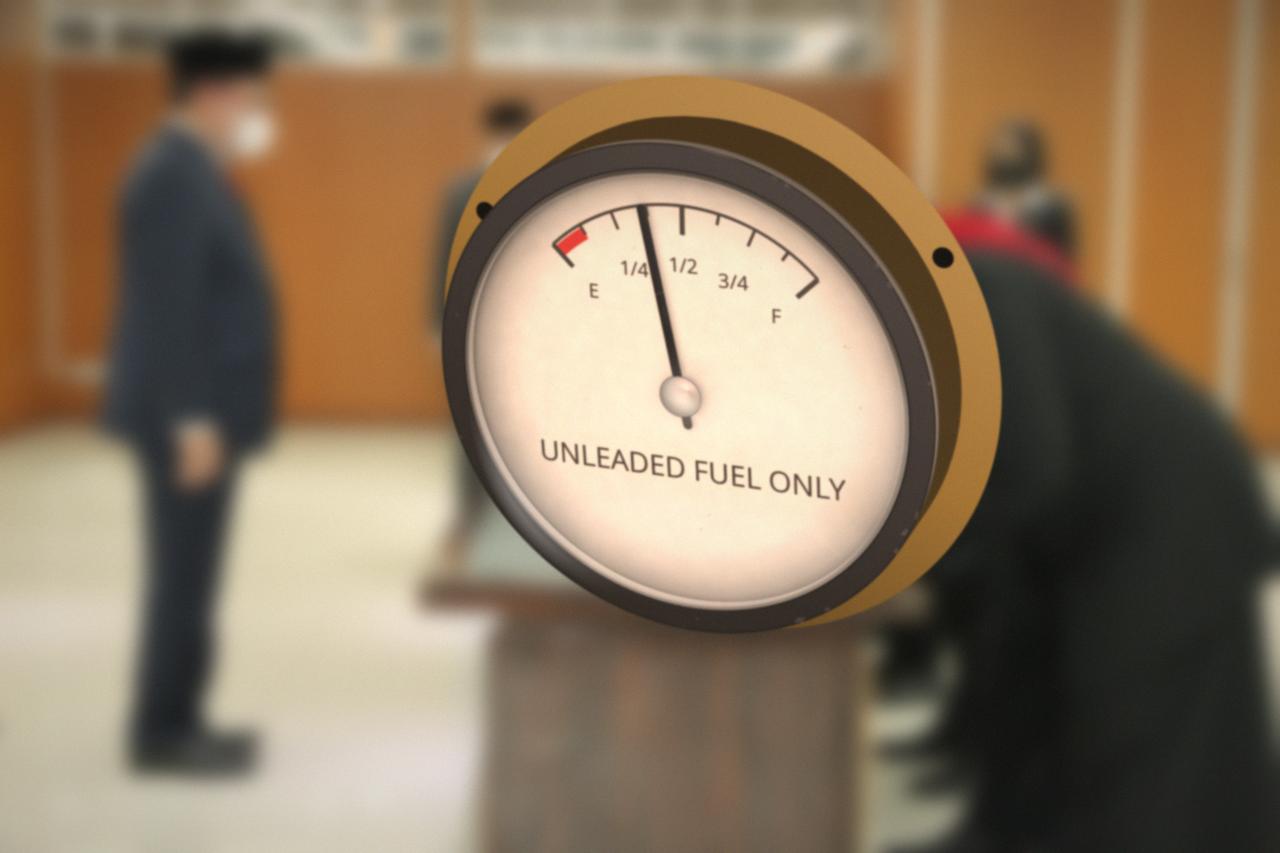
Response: {"value": 0.375}
